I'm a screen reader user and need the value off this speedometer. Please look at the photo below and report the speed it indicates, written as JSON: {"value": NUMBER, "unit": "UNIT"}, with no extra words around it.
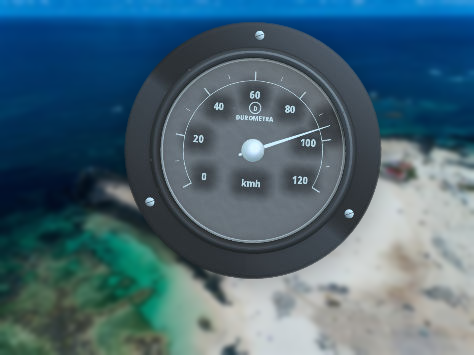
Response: {"value": 95, "unit": "km/h"}
